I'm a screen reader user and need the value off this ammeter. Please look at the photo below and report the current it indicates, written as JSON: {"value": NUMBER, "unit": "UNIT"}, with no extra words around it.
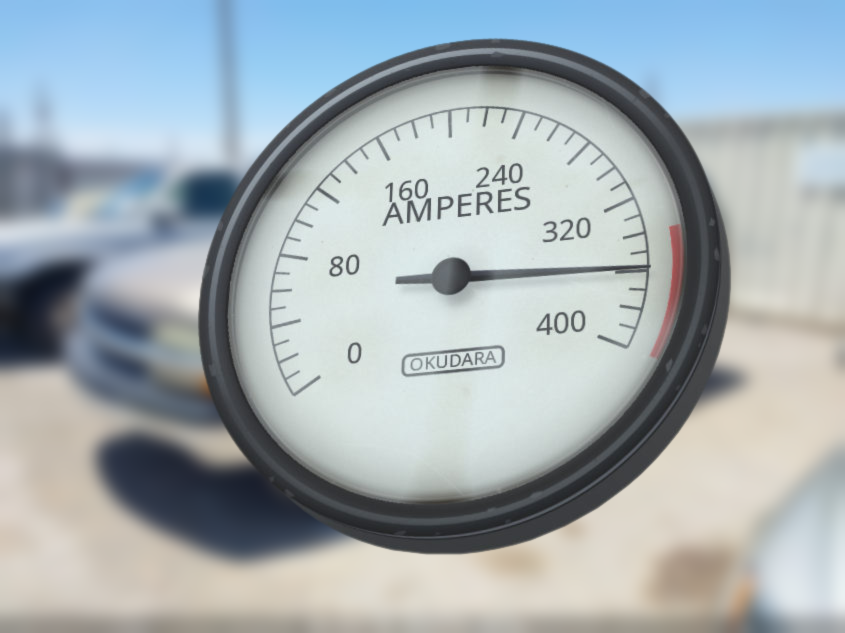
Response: {"value": 360, "unit": "A"}
